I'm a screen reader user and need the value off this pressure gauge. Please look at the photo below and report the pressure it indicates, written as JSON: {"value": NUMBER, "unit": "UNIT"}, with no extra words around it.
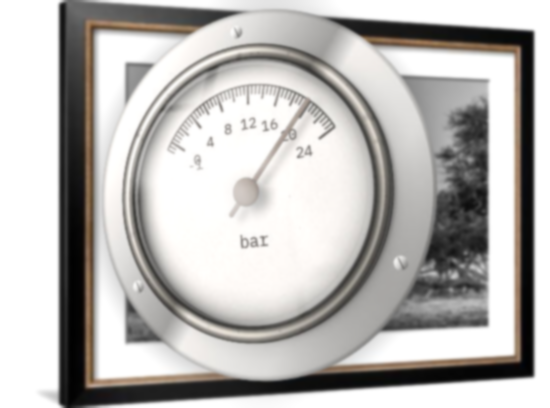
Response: {"value": 20, "unit": "bar"}
